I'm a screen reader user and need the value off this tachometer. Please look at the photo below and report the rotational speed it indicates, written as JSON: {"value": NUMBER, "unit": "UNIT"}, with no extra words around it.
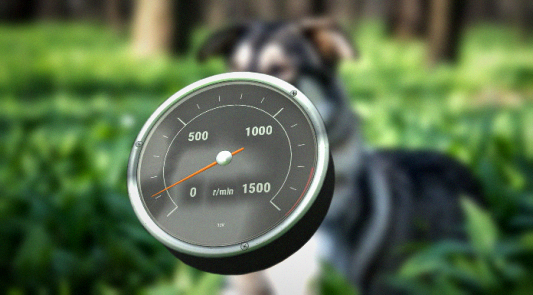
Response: {"value": 100, "unit": "rpm"}
